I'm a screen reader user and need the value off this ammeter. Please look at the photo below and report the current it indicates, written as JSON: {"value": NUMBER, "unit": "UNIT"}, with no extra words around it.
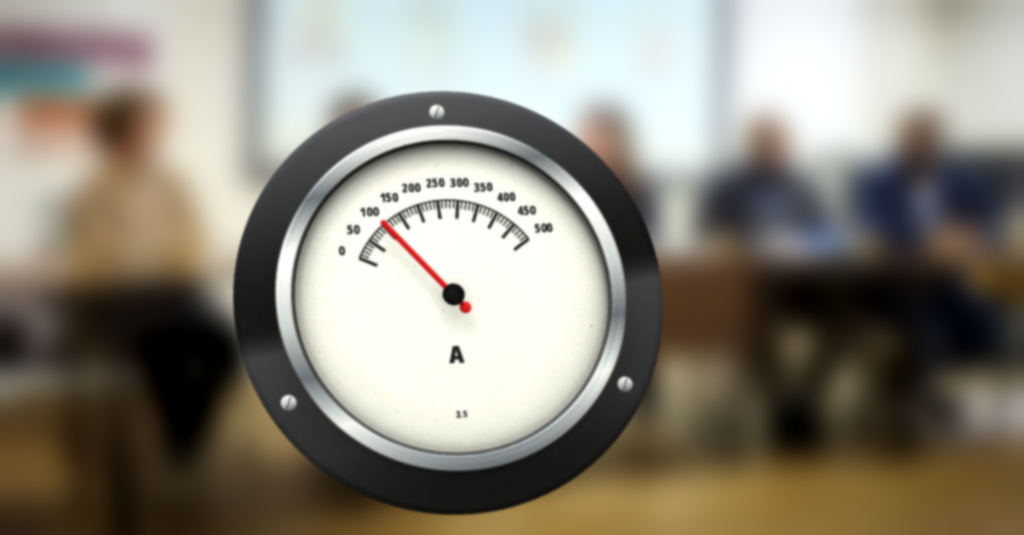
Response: {"value": 100, "unit": "A"}
